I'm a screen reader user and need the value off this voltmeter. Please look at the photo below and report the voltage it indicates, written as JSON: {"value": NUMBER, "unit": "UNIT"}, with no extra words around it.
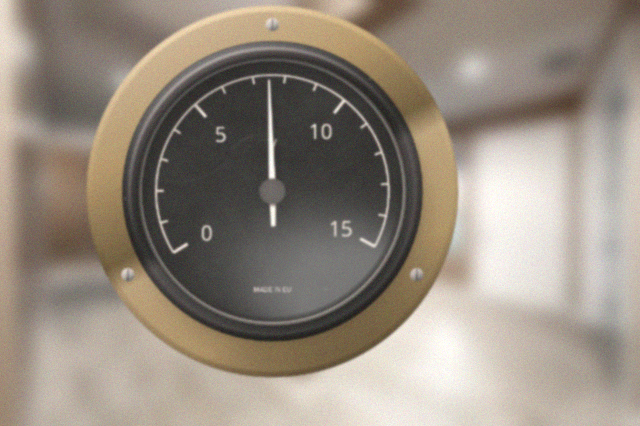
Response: {"value": 7.5, "unit": "V"}
